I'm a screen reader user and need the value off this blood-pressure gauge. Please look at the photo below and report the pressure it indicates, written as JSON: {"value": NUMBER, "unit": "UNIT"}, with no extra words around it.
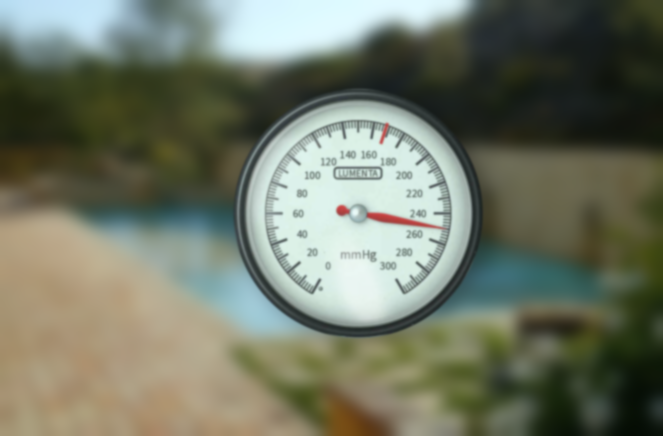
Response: {"value": 250, "unit": "mmHg"}
